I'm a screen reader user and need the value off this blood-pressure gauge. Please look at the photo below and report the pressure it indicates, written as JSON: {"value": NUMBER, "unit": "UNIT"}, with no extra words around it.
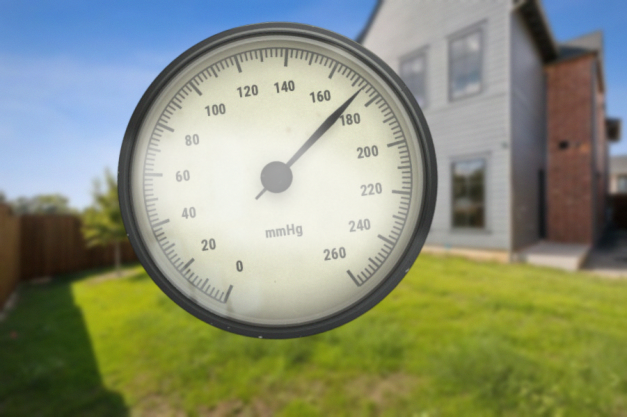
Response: {"value": 174, "unit": "mmHg"}
